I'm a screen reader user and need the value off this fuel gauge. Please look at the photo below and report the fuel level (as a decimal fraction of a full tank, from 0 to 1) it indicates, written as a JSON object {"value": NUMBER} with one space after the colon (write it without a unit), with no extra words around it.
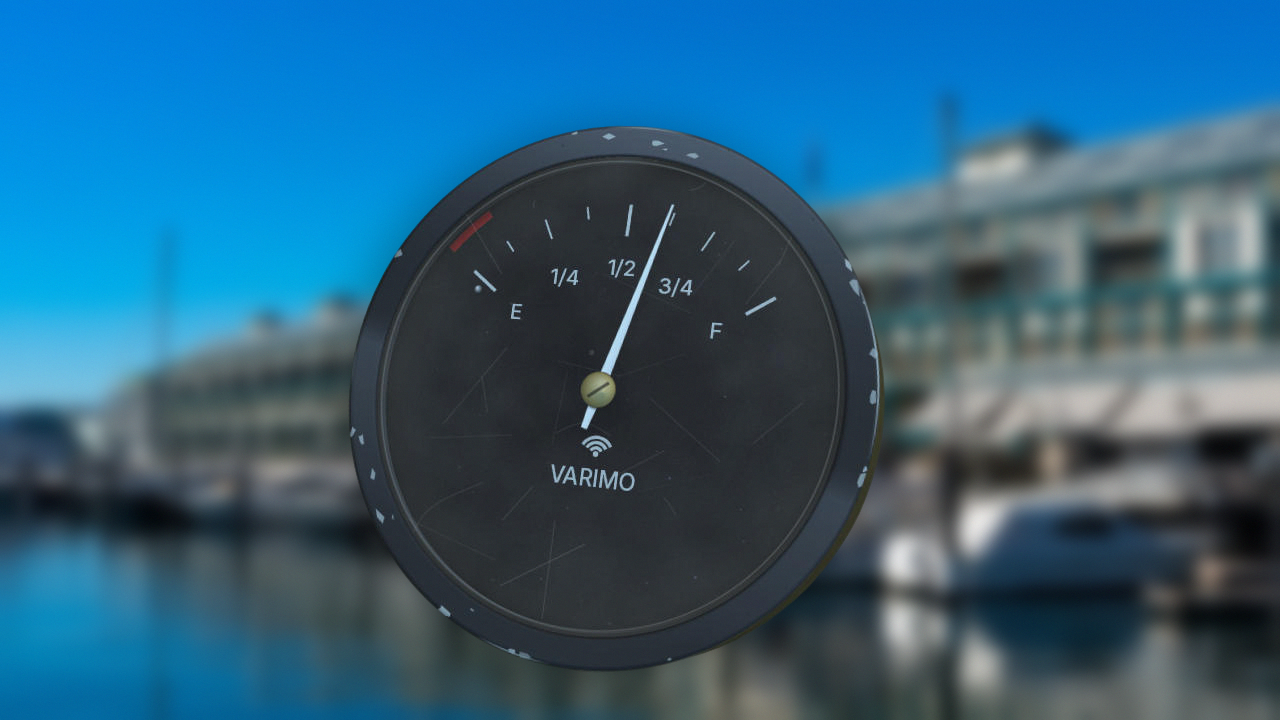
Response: {"value": 0.625}
